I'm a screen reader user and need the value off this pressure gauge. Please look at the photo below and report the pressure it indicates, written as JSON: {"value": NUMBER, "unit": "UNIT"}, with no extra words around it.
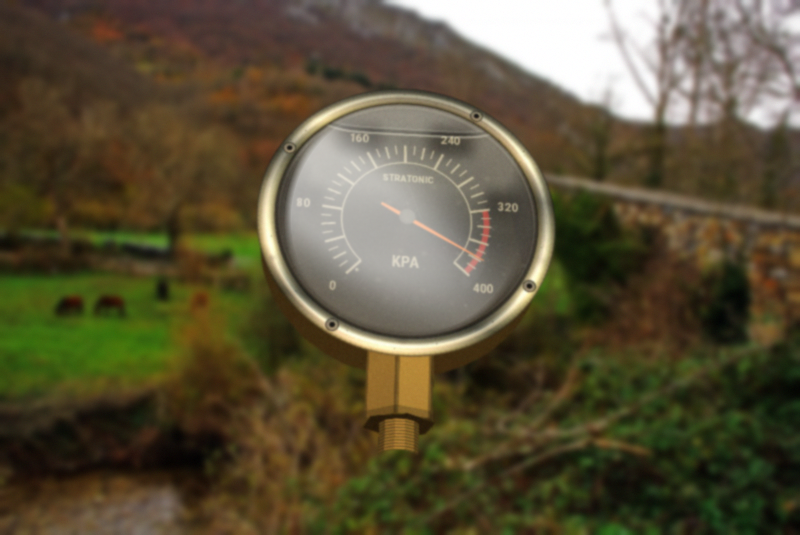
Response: {"value": 380, "unit": "kPa"}
